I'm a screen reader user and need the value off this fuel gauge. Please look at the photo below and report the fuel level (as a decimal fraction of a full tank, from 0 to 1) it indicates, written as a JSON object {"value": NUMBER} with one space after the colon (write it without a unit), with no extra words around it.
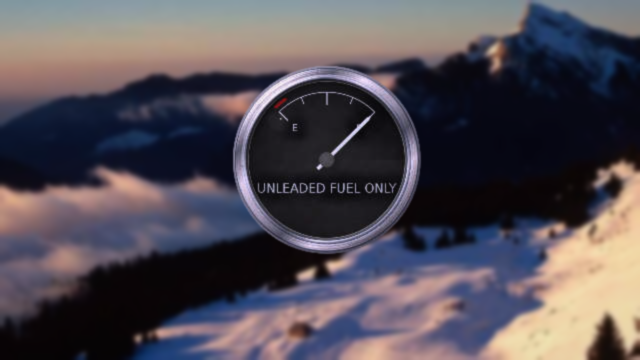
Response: {"value": 1}
